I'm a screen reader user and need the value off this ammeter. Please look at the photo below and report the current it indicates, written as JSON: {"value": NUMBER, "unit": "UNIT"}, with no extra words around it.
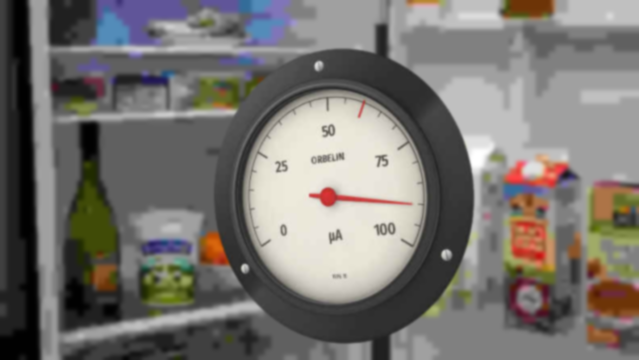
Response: {"value": 90, "unit": "µA"}
